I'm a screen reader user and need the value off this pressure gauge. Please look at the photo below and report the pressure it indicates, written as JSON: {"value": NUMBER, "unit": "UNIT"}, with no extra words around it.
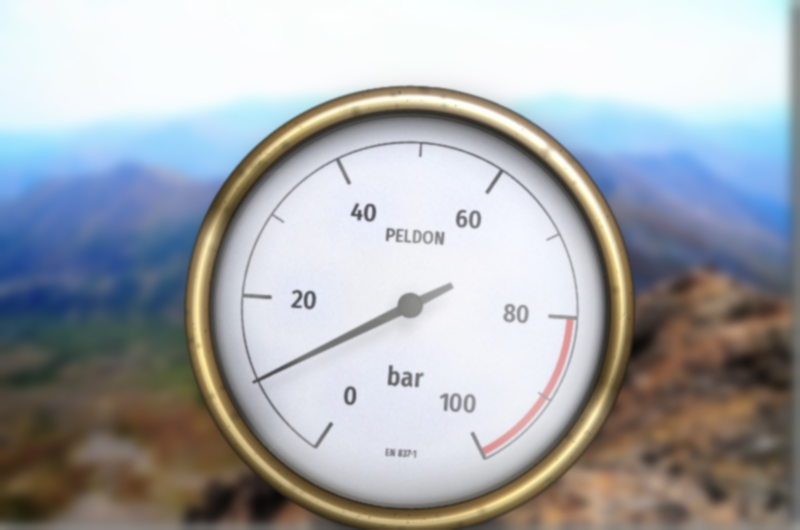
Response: {"value": 10, "unit": "bar"}
